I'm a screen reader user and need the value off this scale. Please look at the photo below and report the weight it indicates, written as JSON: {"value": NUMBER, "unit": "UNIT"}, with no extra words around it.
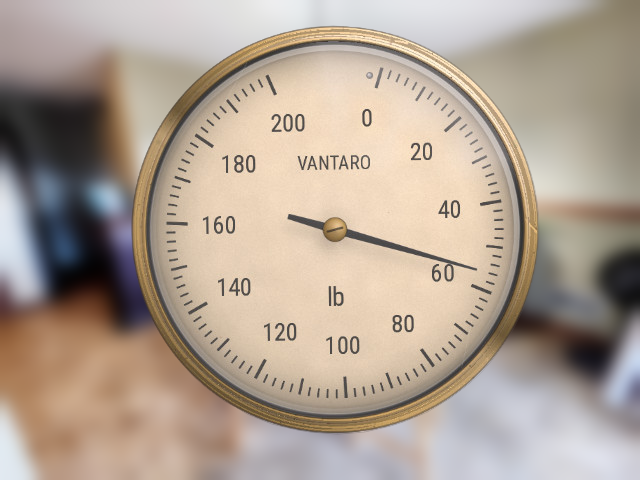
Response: {"value": 56, "unit": "lb"}
